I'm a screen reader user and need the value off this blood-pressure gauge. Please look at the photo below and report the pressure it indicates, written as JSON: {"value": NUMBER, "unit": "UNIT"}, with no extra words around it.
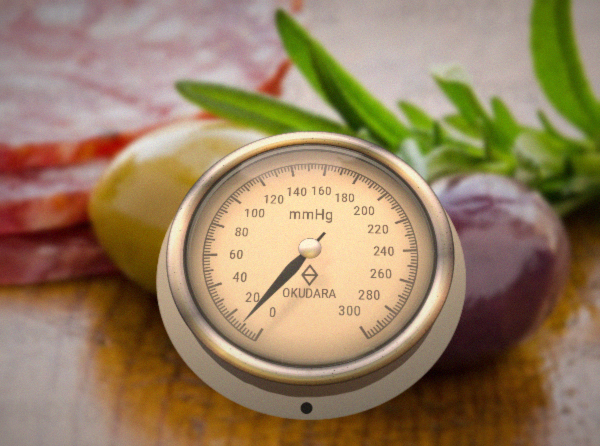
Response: {"value": 10, "unit": "mmHg"}
